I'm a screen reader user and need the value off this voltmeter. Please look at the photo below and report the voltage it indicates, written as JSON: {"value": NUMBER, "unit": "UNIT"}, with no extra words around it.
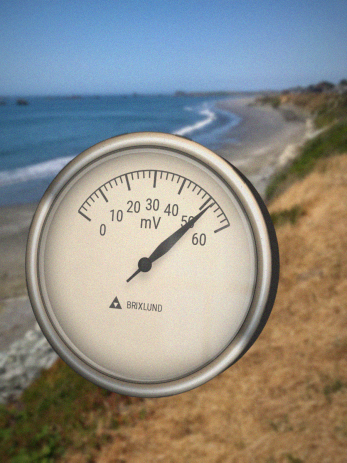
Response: {"value": 52, "unit": "mV"}
